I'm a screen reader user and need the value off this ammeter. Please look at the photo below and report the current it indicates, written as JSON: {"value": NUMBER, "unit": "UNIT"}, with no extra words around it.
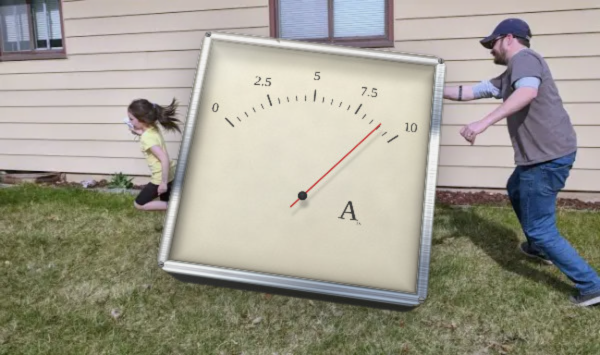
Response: {"value": 9, "unit": "A"}
